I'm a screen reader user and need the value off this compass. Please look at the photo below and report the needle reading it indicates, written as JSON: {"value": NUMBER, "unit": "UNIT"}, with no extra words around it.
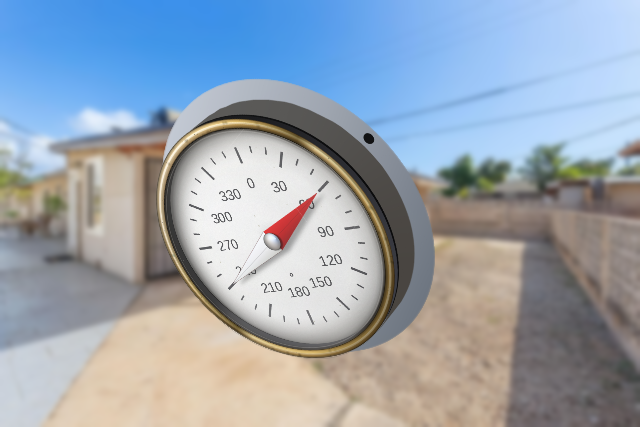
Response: {"value": 60, "unit": "°"}
